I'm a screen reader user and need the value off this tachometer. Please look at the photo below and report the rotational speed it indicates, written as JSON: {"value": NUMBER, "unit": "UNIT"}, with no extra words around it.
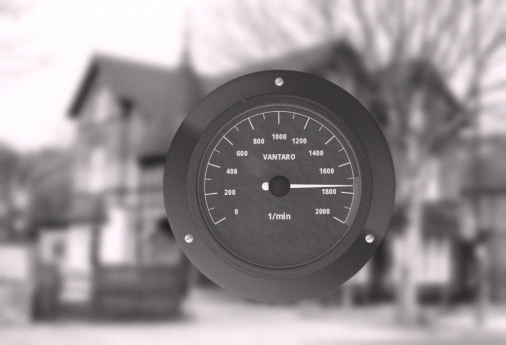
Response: {"value": 1750, "unit": "rpm"}
